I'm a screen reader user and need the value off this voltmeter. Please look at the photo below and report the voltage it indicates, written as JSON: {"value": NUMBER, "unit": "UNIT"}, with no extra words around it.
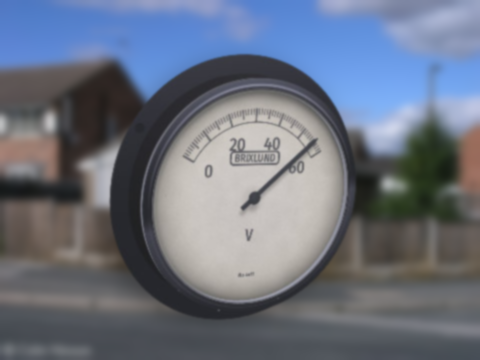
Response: {"value": 55, "unit": "V"}
